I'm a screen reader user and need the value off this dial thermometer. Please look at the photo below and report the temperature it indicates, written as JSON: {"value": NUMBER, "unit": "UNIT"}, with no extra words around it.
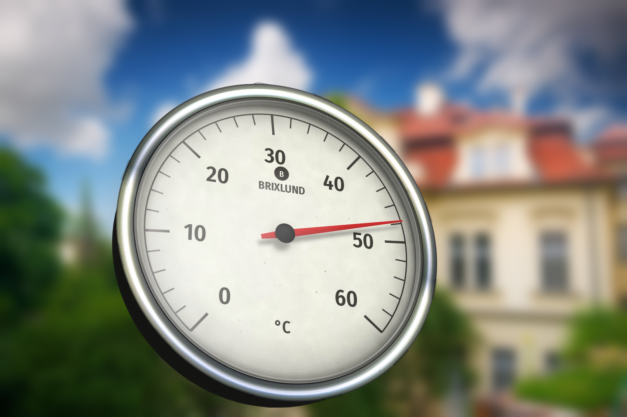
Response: {"value": 48, "unit": "°C"}
